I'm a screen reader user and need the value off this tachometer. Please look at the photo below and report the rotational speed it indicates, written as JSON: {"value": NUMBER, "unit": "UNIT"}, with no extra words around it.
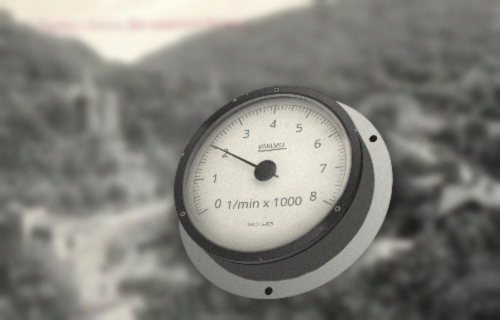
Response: {"value": 2000, "unit": "rpm"}
